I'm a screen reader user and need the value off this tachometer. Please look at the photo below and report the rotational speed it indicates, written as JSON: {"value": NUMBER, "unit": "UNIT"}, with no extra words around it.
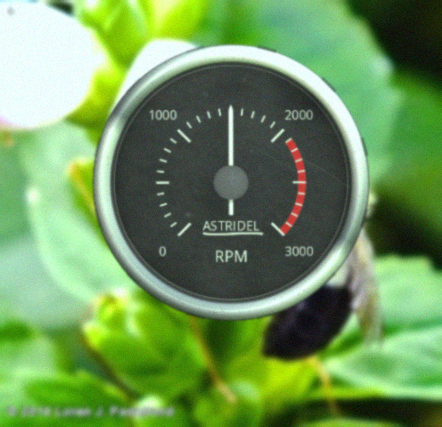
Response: {"value": 1500, "unit": "rpm"}
